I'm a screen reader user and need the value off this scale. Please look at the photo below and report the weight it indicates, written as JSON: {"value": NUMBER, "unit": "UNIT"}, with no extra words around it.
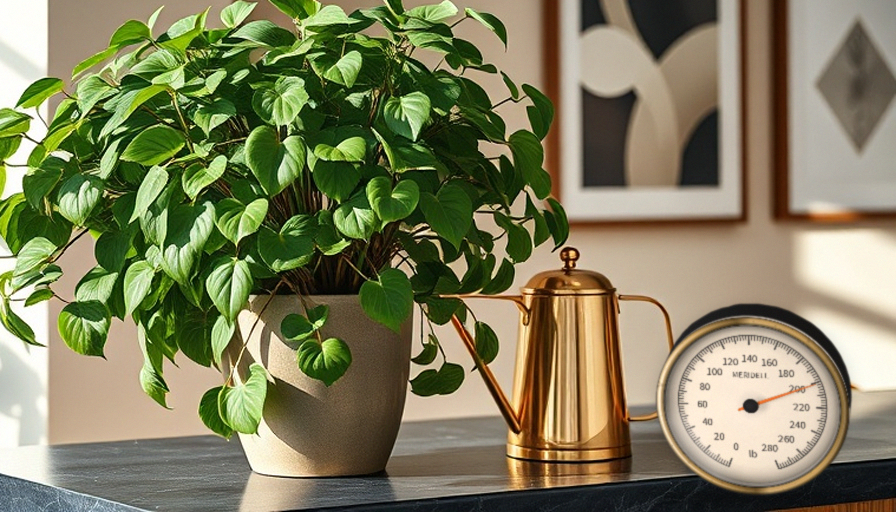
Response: {"value": 200, "unit": "lb"}
